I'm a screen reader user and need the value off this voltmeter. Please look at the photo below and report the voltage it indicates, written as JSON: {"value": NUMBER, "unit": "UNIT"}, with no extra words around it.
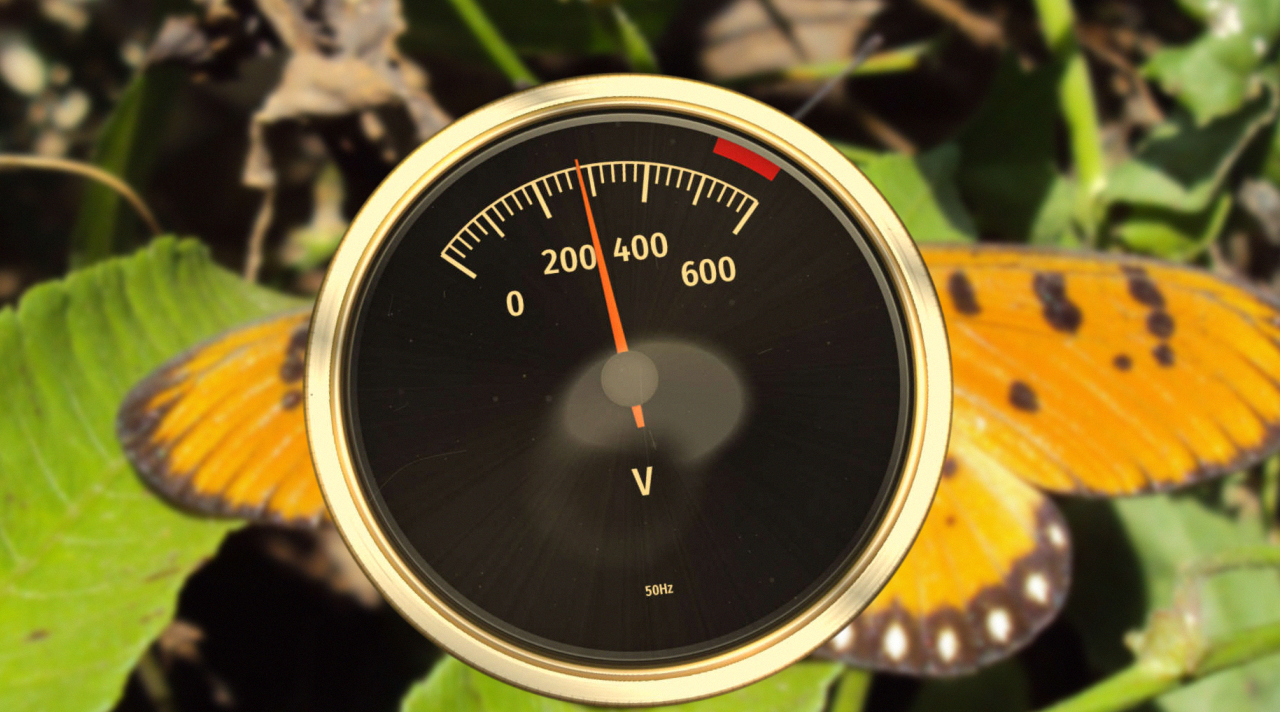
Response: {"value": 280, "unit": "V"}
